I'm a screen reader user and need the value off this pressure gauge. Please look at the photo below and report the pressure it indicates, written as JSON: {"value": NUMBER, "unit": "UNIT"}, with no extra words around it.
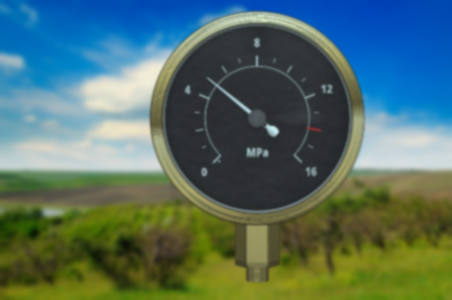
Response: {"value": 5, "unit": "MPa"}
